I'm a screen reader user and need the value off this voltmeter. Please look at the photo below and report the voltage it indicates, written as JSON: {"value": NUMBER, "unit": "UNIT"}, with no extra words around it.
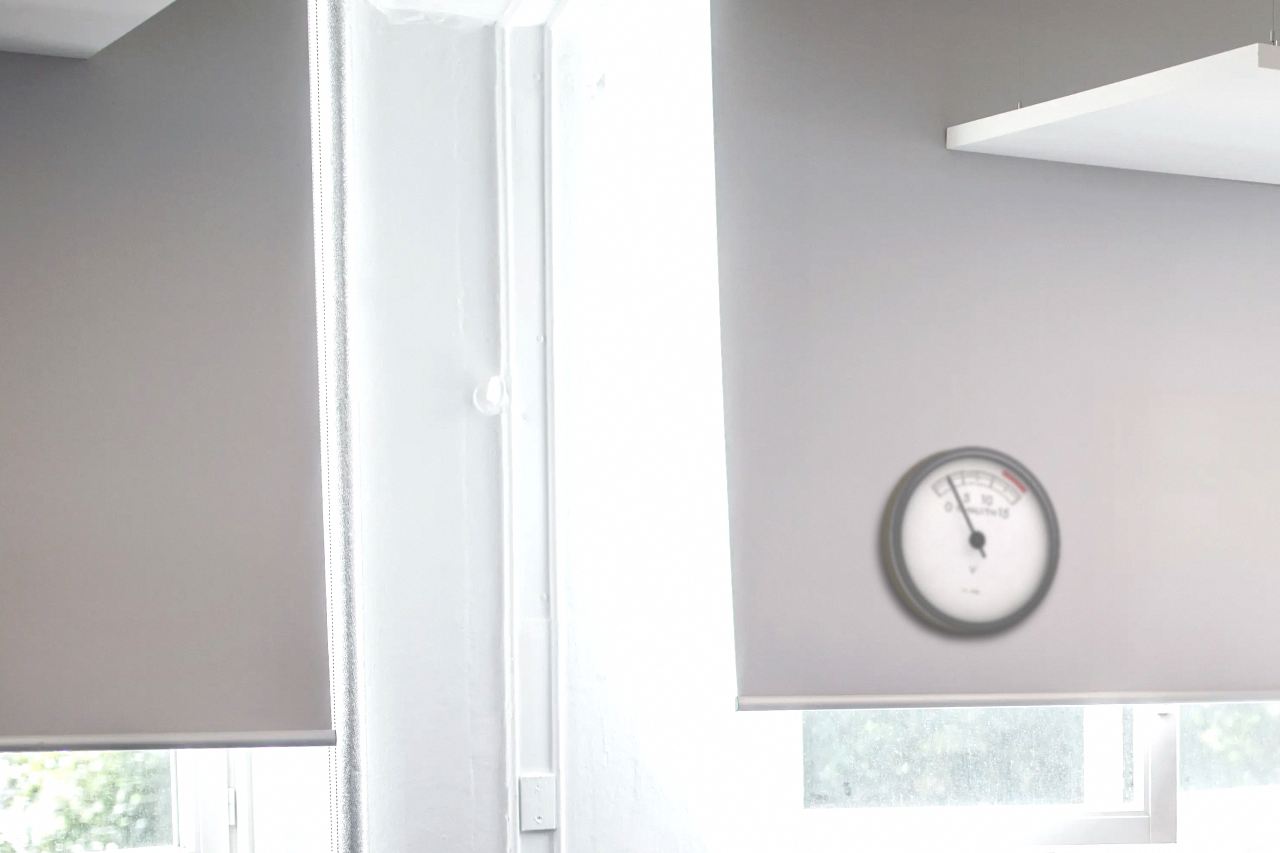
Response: {"value": 2.5, "unit": "V"}
